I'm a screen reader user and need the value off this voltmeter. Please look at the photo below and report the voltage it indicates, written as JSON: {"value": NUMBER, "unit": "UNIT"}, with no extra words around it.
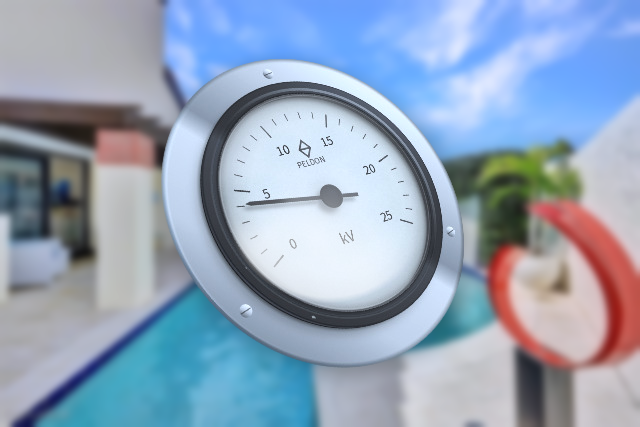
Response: {"value": 4, "unit": "kV"}
